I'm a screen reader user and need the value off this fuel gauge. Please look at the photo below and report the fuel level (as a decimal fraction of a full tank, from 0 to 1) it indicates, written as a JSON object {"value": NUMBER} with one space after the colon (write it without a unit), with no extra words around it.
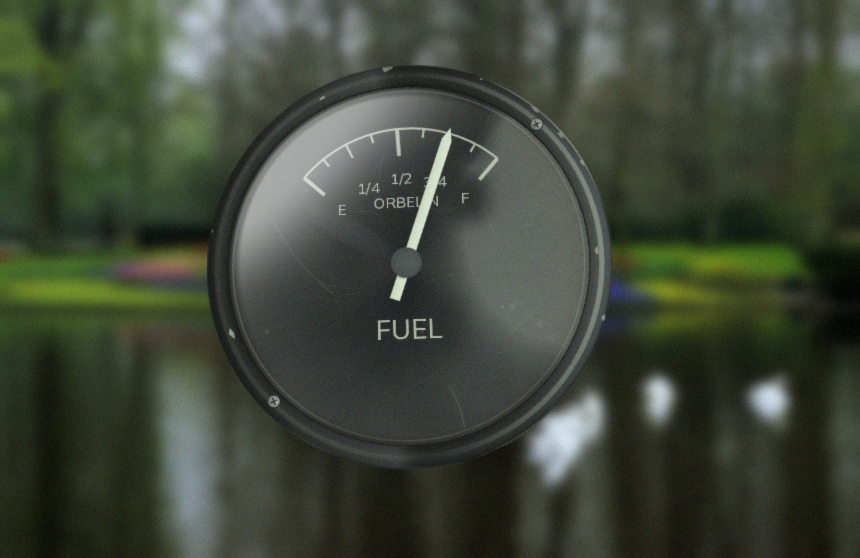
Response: {"value": 0.75}
